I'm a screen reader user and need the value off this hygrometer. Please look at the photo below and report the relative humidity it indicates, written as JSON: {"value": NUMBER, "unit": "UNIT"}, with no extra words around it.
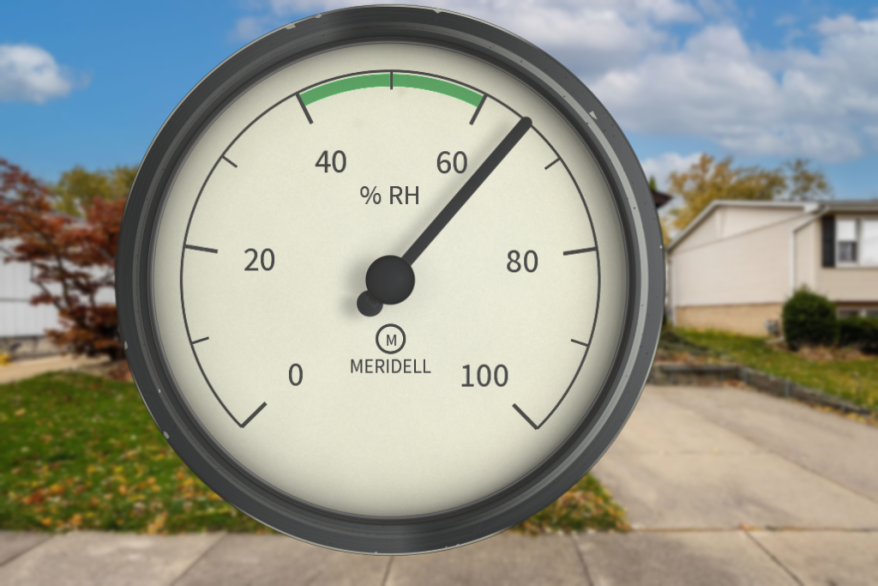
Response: {"value": 65, "unit": "%"}
